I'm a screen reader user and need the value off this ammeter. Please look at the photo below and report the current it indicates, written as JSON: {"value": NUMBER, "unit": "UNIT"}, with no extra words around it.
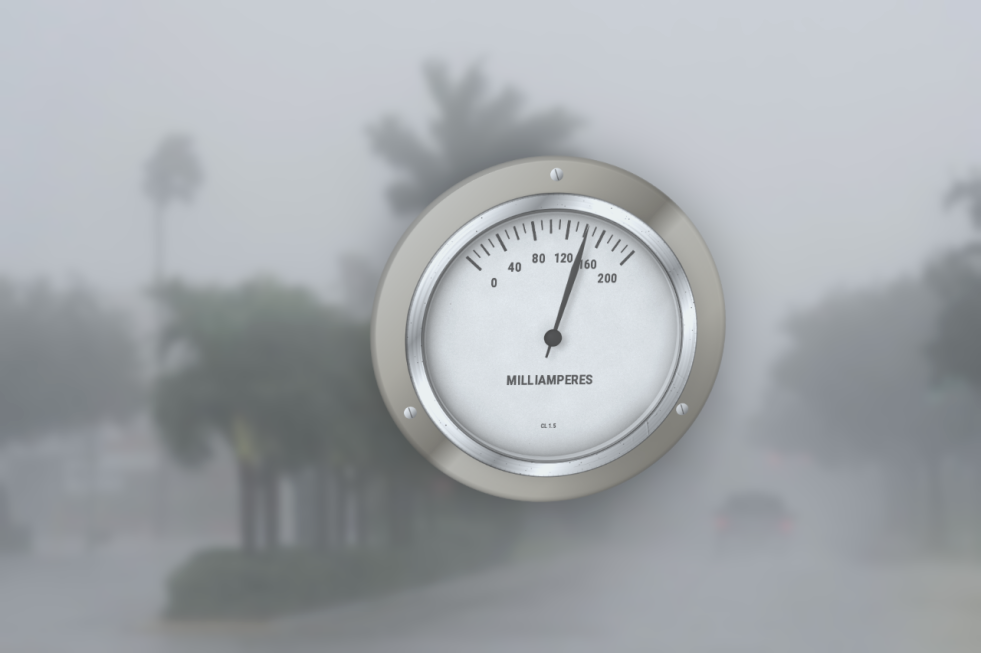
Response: {"value": 140, "unit": "mA"}
